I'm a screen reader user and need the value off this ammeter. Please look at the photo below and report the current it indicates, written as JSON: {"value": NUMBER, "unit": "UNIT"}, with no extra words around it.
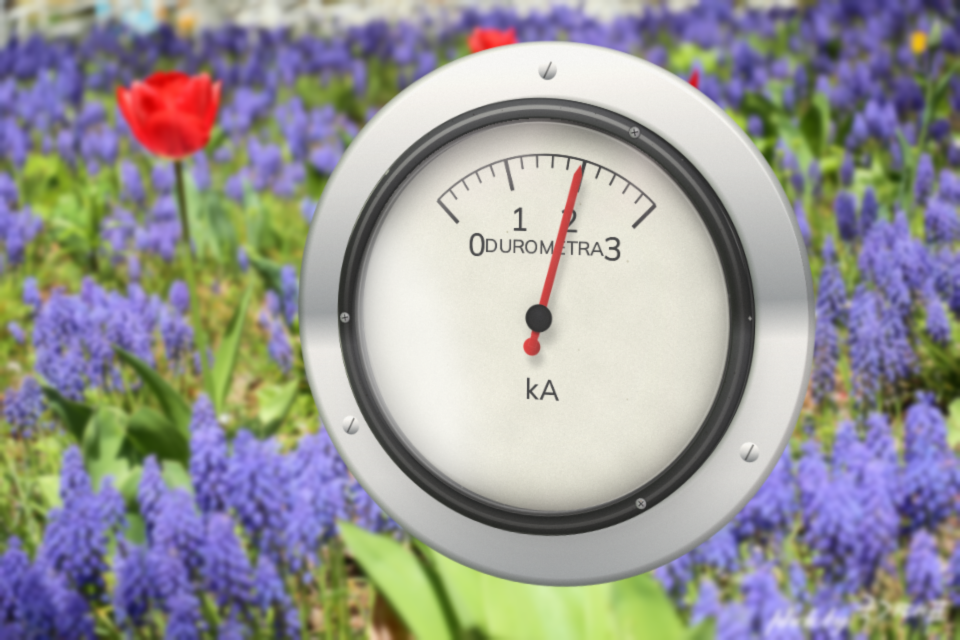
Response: {"value": 2, "unit": "kA"}
